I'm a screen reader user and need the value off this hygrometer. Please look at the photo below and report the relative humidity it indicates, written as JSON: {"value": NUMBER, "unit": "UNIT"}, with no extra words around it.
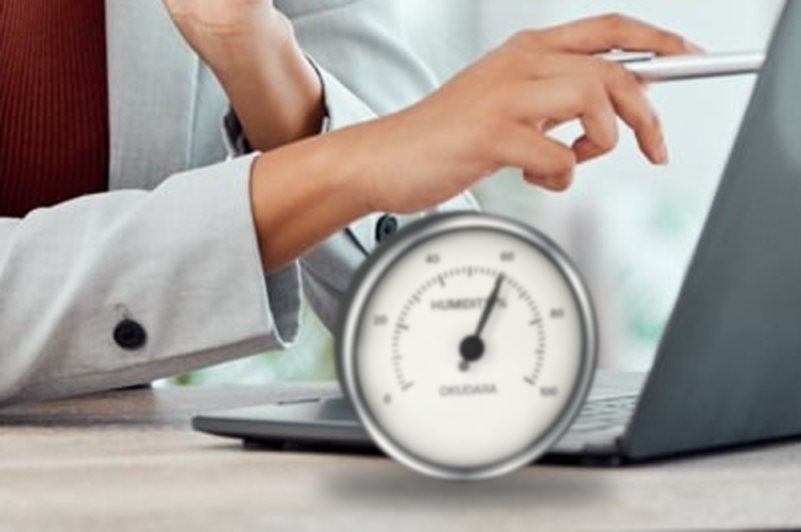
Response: {"value": 60, "unit": "%"}
